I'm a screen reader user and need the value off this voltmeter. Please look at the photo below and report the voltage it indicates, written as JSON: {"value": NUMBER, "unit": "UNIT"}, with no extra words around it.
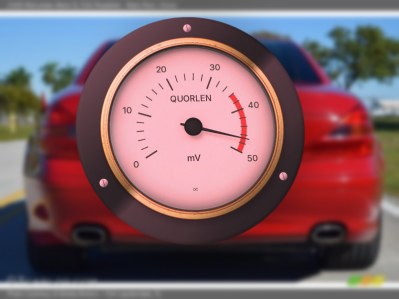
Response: {"value": 47, "unit": "mV"}
